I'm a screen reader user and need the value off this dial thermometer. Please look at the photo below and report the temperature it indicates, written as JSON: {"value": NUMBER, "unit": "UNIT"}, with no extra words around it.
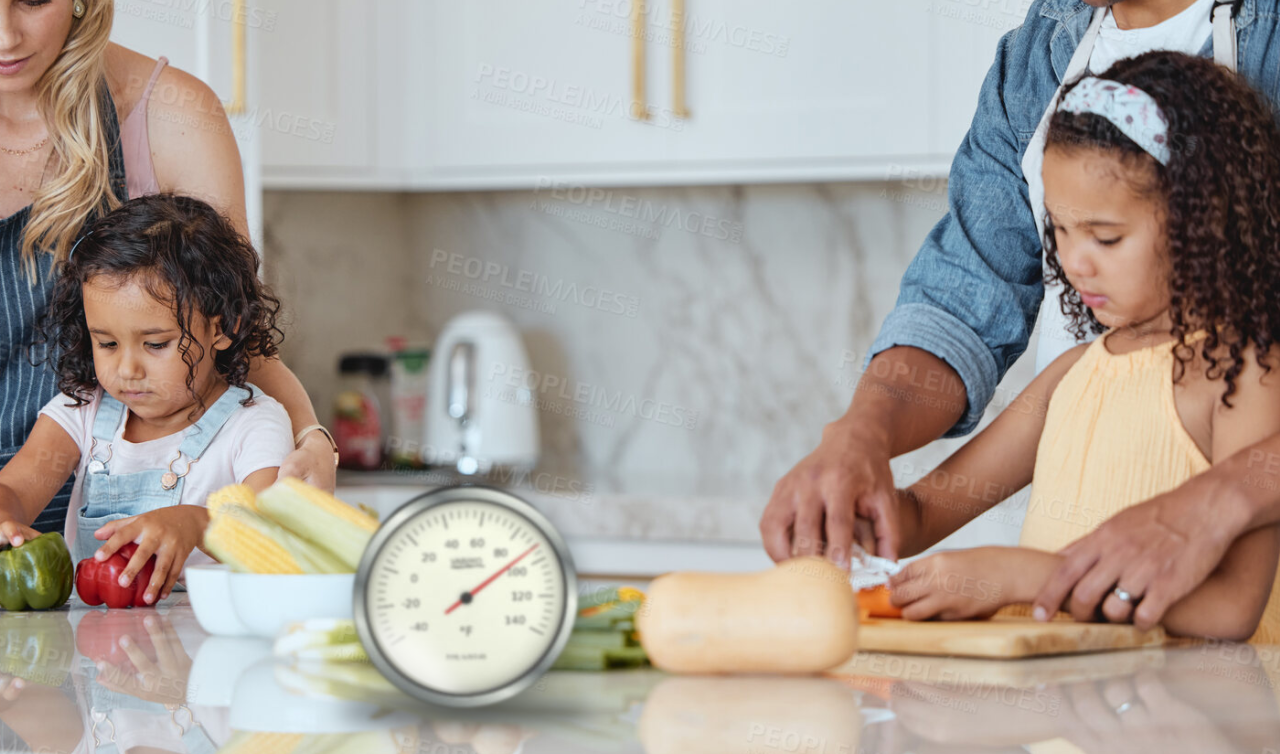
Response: {"value": 92, "unit": "°F"}
